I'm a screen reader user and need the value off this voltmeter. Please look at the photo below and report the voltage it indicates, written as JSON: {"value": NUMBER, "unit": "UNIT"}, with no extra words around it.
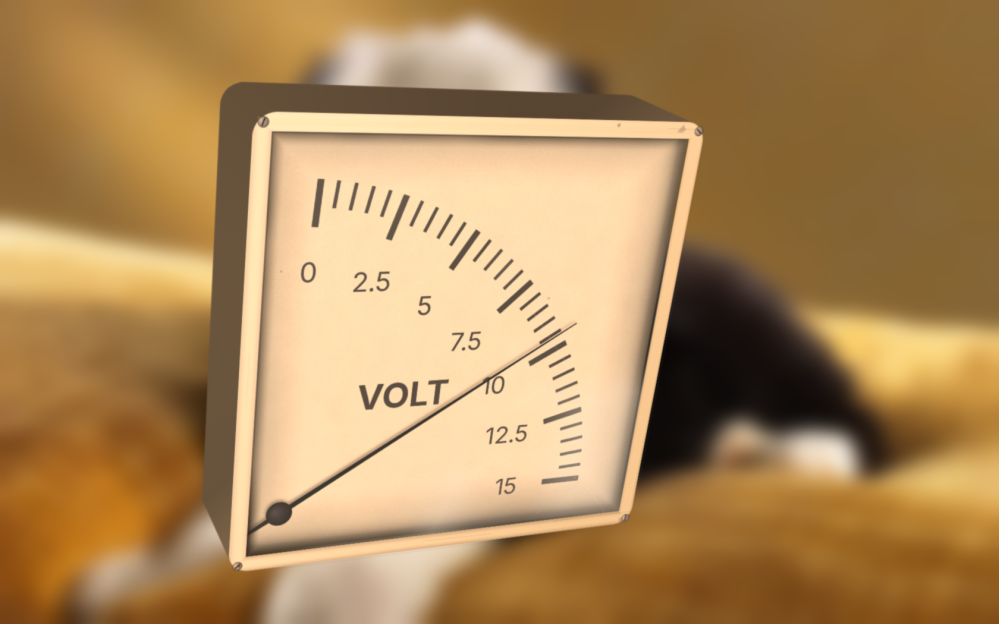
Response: {"value": 9.5, "unit": "V"}
